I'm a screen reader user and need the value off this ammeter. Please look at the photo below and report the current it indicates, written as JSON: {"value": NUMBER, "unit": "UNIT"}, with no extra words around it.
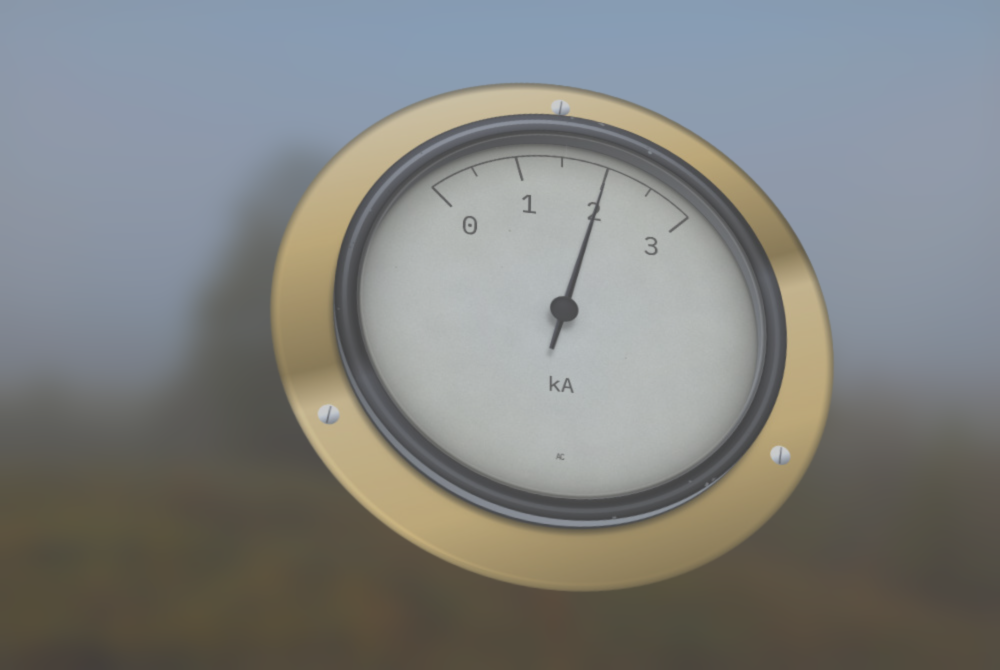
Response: {"value": 2, "unit": "kA"}
